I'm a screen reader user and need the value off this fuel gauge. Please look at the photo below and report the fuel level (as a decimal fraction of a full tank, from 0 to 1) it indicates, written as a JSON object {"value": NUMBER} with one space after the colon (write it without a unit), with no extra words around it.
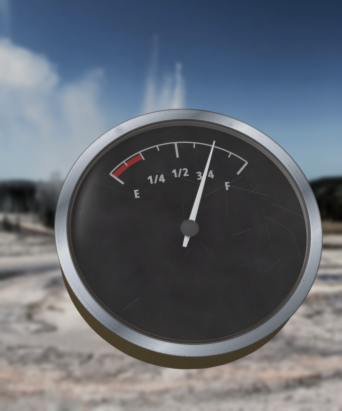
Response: {"value": 0.75}
